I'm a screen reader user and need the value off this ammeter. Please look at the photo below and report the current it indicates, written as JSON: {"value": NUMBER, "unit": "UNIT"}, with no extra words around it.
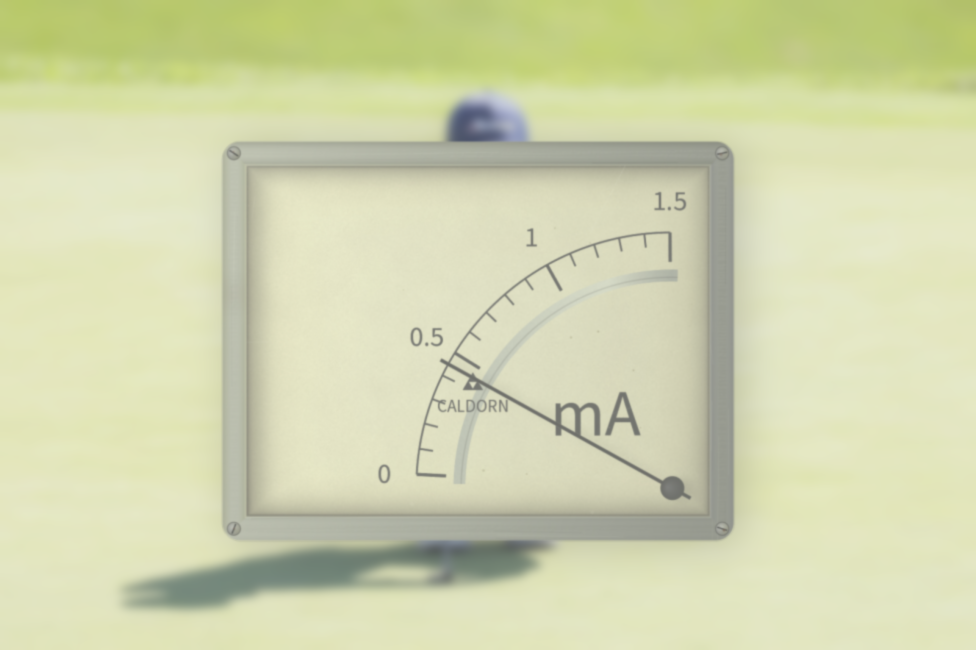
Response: {"value": 0.45, "unit": "mA"}
